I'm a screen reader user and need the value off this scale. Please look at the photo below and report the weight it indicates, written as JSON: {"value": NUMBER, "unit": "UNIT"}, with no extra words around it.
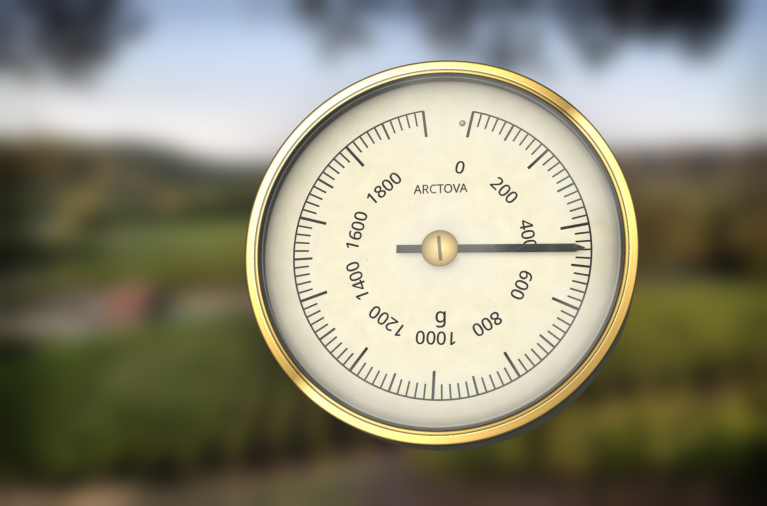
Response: {"value": 460, "unit": "g"}
